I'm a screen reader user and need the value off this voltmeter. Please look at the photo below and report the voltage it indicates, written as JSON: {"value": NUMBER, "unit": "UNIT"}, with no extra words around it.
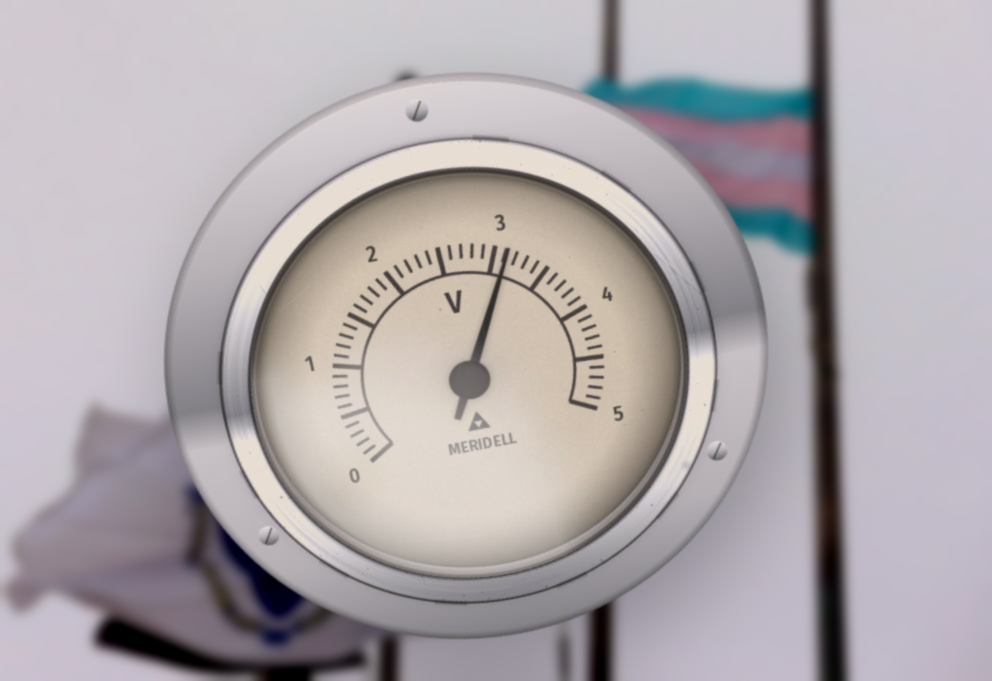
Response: {"value": 3.1, "unit": "V"}
